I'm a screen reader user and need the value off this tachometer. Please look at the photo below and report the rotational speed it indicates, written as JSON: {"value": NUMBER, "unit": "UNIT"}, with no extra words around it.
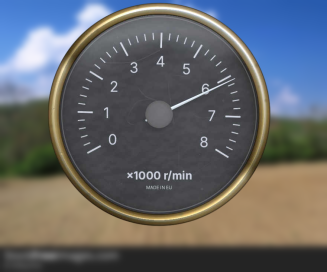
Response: {"value": 6100, "unit": "rpm"}
